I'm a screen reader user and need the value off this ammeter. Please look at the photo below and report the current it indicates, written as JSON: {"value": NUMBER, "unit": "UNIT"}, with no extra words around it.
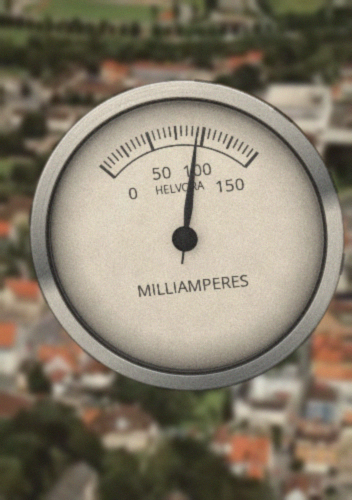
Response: {"value": 95, "unit": "mA"}
